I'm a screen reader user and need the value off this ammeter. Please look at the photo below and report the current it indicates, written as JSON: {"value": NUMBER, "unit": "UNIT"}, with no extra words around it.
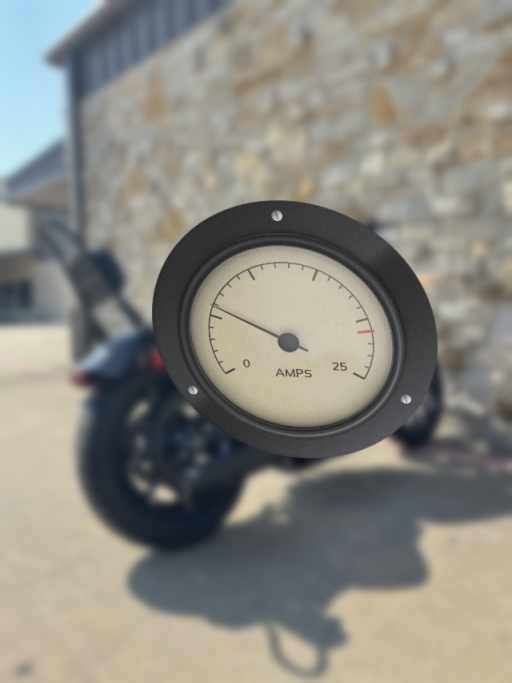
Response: {"value": 6, "unit": "A"}
